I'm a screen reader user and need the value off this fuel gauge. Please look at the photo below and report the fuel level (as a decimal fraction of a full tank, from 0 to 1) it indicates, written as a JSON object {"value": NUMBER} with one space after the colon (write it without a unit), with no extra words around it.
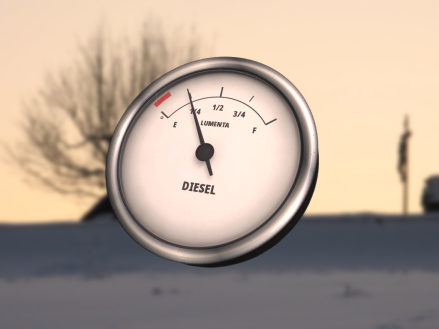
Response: {"value": 0.25}
